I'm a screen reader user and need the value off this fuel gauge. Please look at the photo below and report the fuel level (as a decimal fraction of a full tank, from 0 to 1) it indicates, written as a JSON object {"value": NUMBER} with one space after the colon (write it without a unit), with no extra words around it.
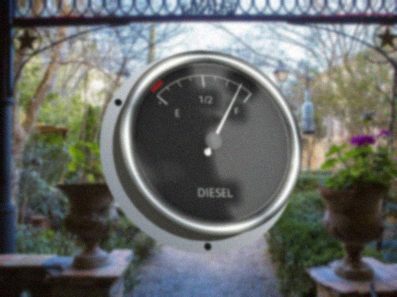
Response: {"value": 0.875}
